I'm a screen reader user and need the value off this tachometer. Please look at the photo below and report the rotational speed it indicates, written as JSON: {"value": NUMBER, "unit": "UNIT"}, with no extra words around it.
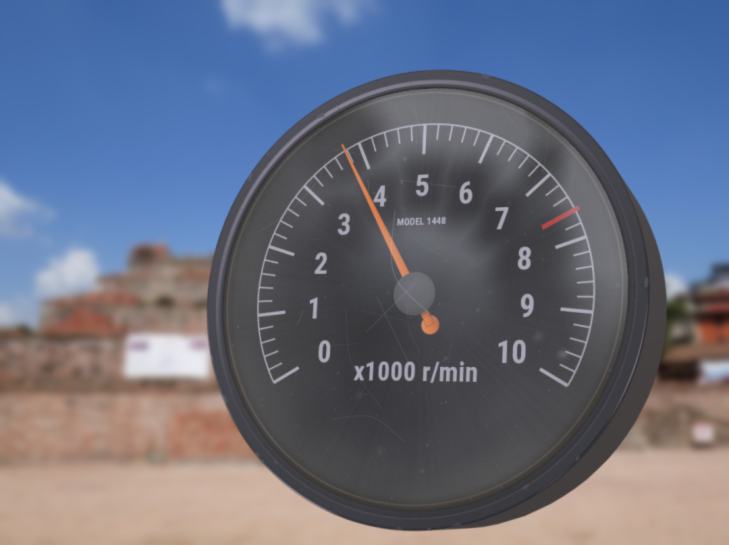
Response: {"value": 3800, "unit": "rpm"}
